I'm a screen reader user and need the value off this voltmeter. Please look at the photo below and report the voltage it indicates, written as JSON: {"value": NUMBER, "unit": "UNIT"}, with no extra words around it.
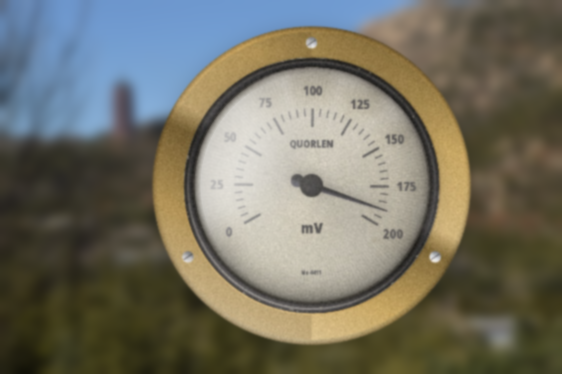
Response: {"value": 190, "unit": "mV"}
